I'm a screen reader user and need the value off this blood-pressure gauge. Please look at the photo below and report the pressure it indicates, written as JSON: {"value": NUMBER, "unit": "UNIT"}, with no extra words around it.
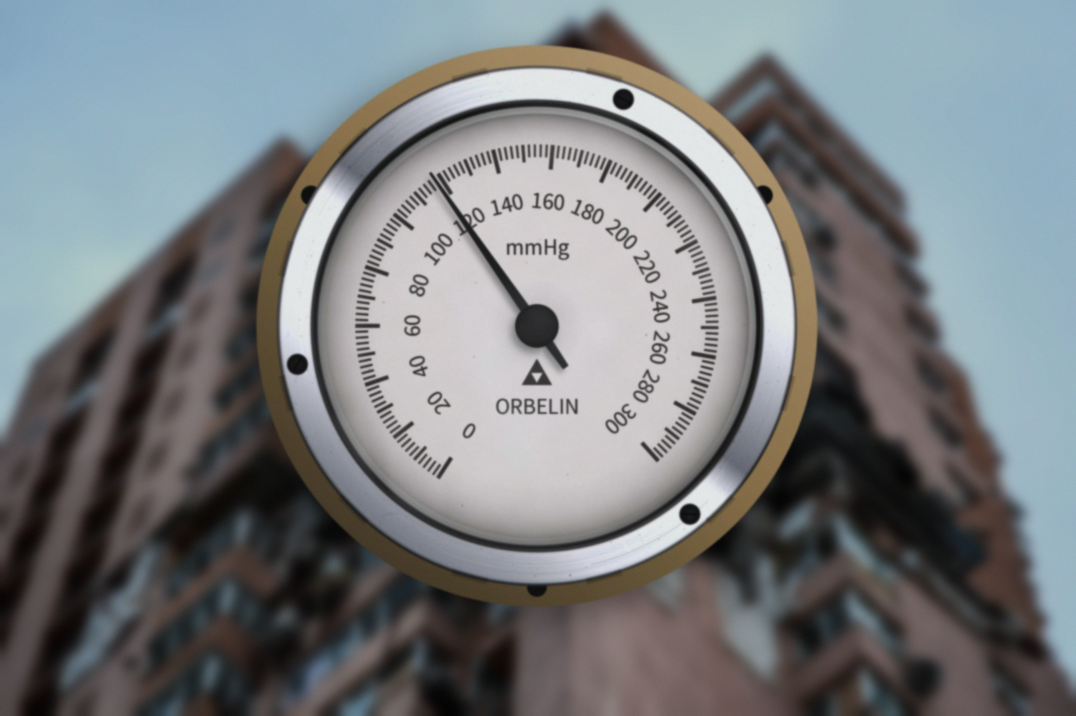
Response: {"value": 118, "unit": "mmHg"}
